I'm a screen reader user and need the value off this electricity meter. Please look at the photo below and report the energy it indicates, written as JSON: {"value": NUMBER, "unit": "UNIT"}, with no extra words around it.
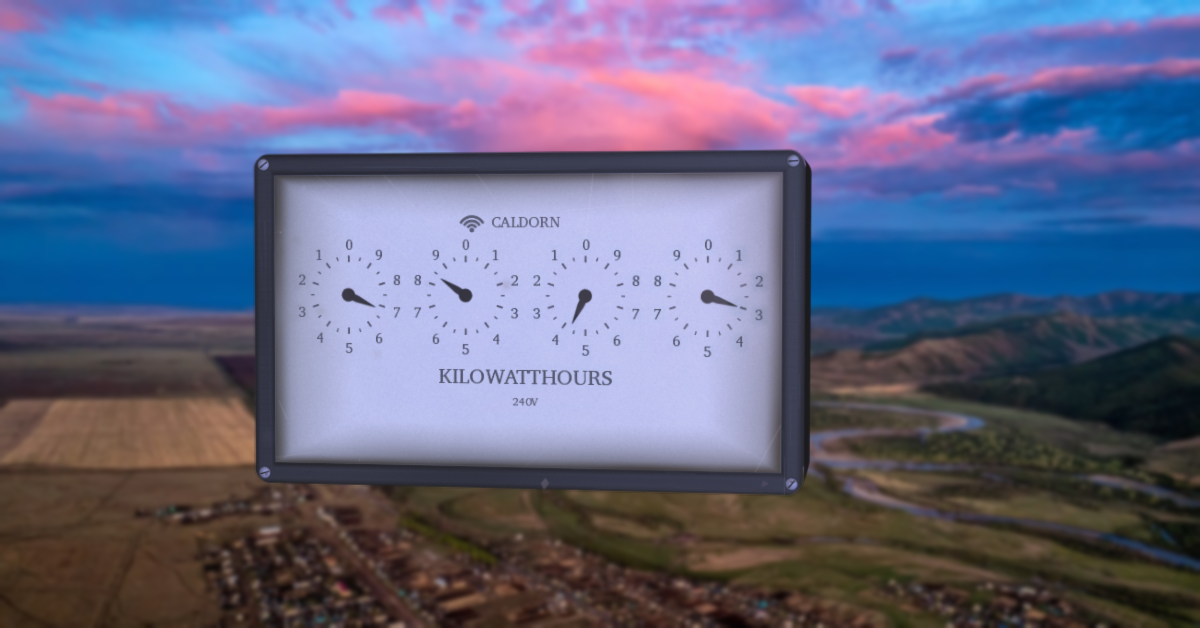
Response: {"value": 6843, "unit": "kWh"}
